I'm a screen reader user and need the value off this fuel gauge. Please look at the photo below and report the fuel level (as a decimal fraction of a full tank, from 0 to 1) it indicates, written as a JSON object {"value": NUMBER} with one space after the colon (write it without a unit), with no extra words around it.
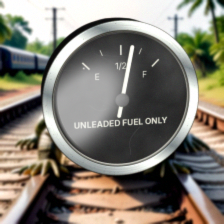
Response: {"value": 0.625}
